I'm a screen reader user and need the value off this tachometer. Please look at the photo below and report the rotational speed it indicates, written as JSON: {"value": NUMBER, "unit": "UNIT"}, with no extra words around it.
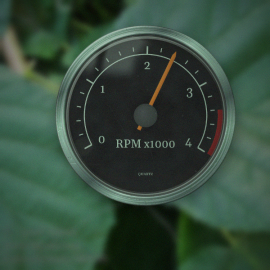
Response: {"value": 2400, "unit": "rpm"}
